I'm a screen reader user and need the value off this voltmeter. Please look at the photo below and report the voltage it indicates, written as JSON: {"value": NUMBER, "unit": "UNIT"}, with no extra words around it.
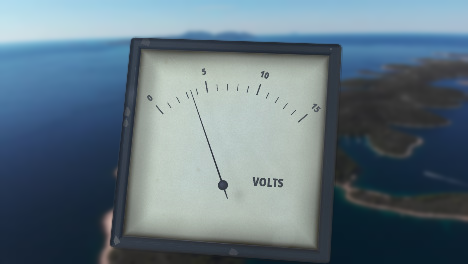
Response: {"value": 3.5, "unit": "V"}
